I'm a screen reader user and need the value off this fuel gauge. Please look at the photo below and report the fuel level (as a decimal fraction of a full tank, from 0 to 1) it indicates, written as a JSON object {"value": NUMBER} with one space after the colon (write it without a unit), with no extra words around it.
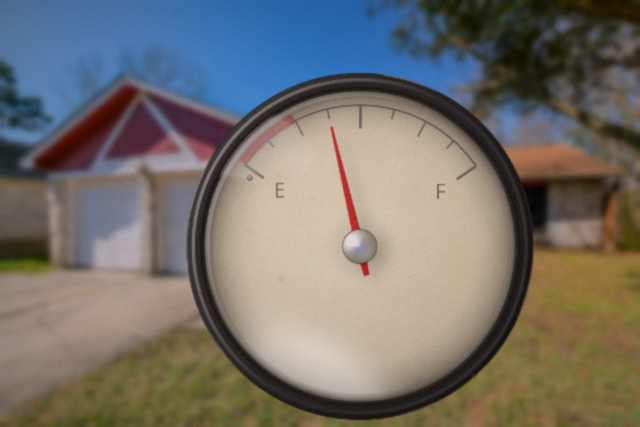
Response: {"value": 0.375}
